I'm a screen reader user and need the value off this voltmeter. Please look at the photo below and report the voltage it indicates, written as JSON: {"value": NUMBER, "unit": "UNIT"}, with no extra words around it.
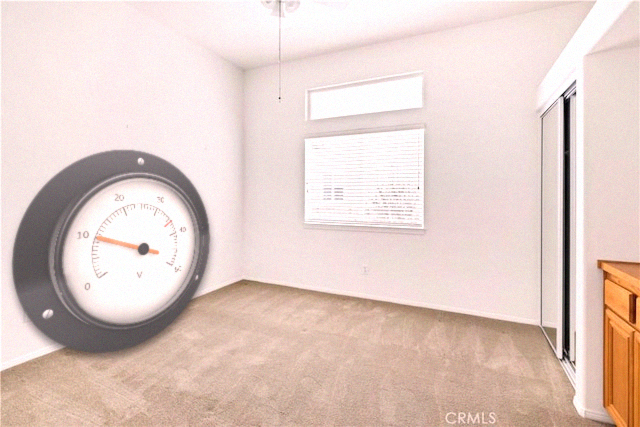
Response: {"value": 10, "unit": "V"}
